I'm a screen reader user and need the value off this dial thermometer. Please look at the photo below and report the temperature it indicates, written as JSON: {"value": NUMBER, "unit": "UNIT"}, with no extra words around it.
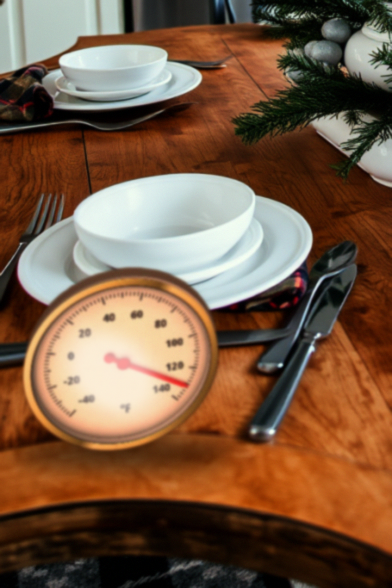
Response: {"value": 130, "unit": "°F"}
